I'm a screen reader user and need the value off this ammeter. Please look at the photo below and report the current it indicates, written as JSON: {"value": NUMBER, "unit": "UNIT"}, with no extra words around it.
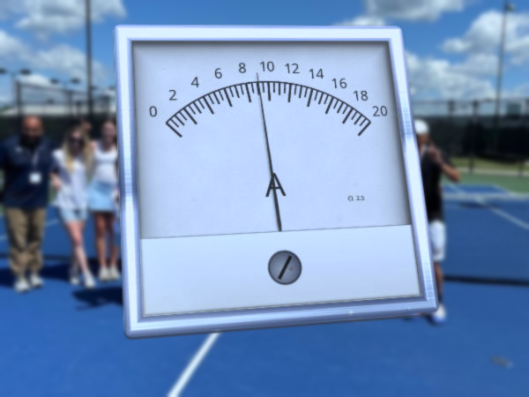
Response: {"value": 9, "unit": "A"}
